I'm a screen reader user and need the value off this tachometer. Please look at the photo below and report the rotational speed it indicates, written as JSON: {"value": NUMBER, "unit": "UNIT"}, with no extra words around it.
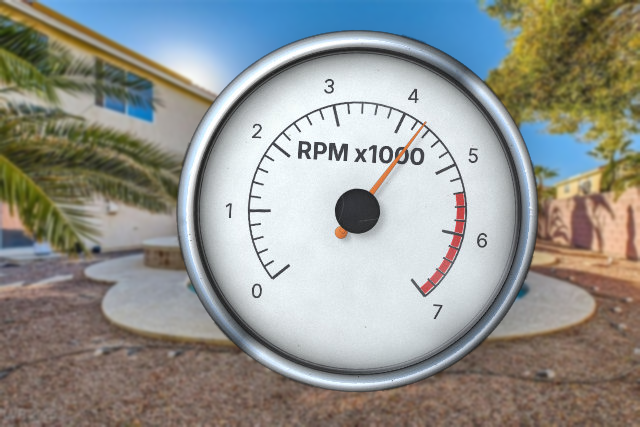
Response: {"value": 4300, "unit": "rpm"}
